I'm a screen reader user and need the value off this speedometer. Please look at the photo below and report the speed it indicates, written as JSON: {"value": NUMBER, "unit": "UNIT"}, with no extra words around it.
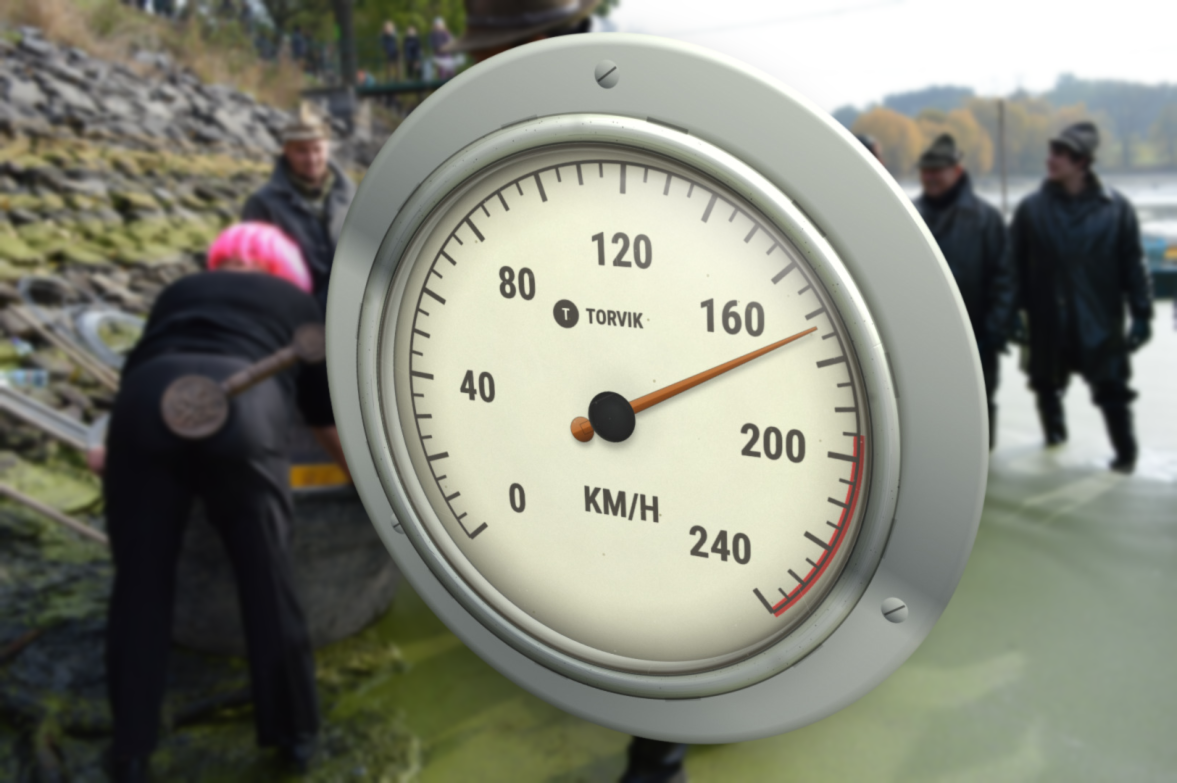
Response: {"value": 172.5, "unit": "km/h"}
